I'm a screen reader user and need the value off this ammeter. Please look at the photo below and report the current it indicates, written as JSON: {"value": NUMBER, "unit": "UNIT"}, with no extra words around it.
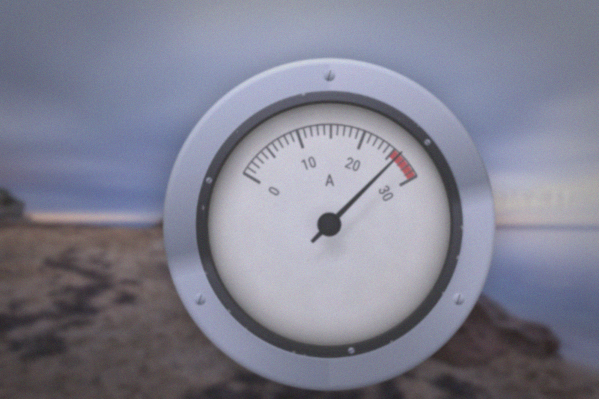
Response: {"value": 26, "unit": "A"}
